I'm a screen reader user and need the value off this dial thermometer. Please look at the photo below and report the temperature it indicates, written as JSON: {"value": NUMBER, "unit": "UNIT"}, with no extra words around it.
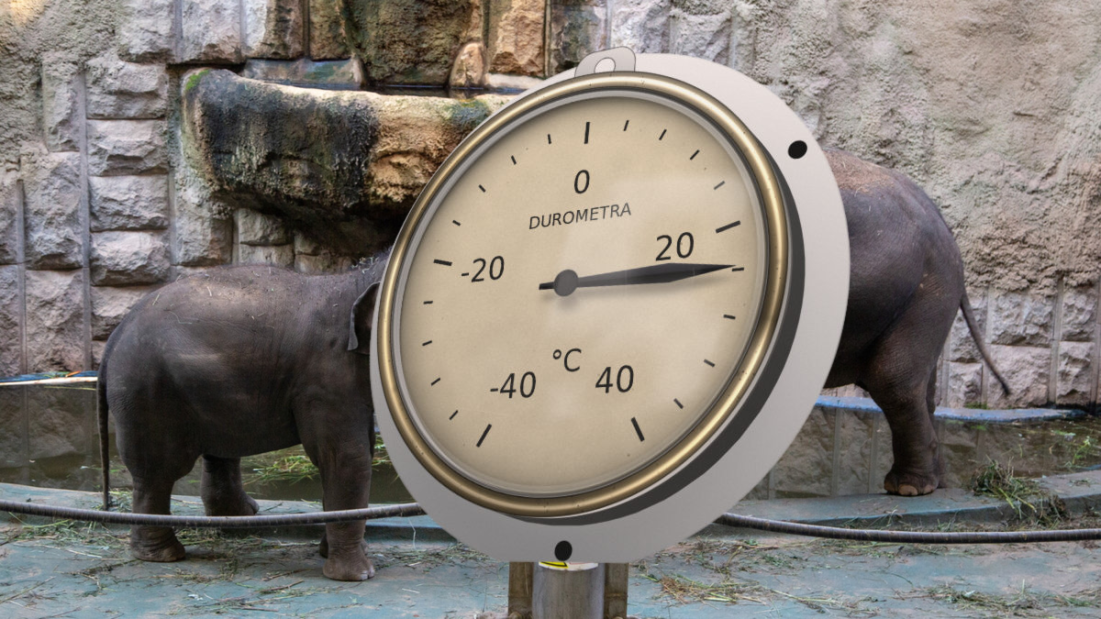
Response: {"value": 24, "unit": "°C"}
